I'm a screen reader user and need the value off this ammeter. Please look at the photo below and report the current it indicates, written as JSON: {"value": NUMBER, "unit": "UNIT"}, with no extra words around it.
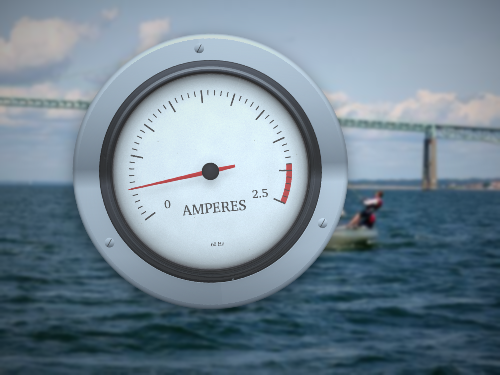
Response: {"value": 0.25, "unit": "A"}
